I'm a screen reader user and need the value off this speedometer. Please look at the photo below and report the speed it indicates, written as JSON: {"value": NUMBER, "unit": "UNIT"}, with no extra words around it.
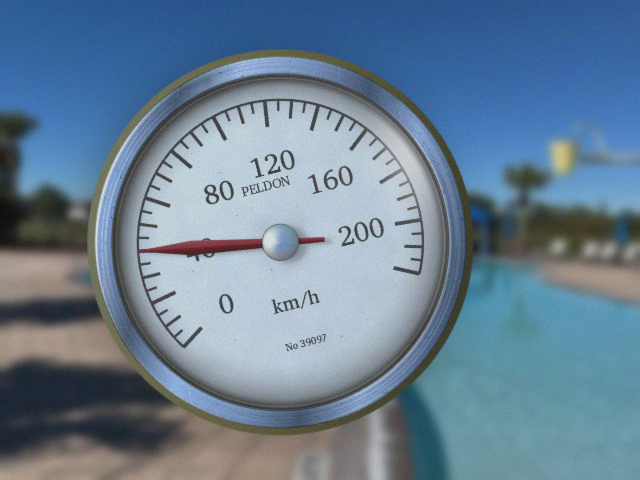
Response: {"value": 40, "unit": "km/h"}
